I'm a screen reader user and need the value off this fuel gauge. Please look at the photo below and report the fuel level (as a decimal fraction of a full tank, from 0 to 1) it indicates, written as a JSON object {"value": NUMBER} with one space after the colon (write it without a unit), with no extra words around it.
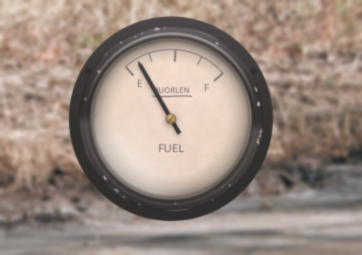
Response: {"value": 0.125}
